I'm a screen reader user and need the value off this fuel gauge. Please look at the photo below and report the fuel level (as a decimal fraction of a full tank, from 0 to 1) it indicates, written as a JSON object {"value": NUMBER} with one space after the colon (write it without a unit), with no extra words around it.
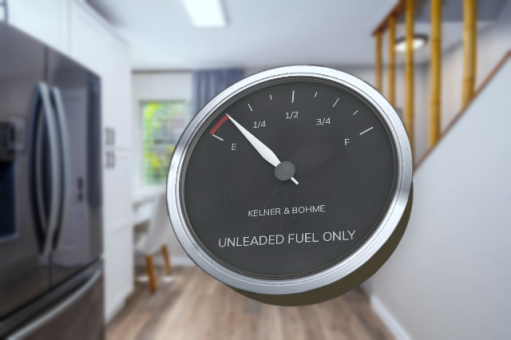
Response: {"value": 0.125}
